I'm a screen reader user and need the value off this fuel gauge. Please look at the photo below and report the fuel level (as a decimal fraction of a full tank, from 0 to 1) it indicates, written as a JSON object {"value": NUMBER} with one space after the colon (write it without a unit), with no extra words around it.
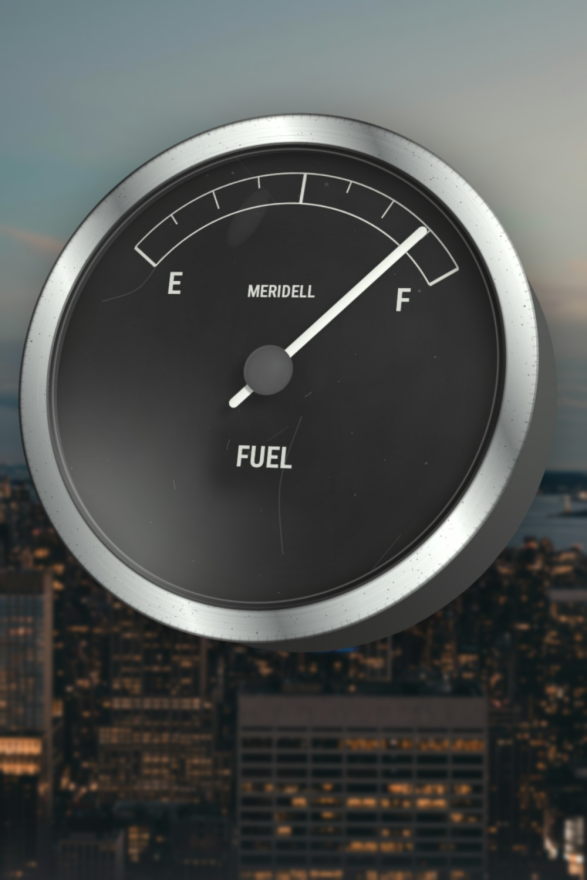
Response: {"value": 0.875}
